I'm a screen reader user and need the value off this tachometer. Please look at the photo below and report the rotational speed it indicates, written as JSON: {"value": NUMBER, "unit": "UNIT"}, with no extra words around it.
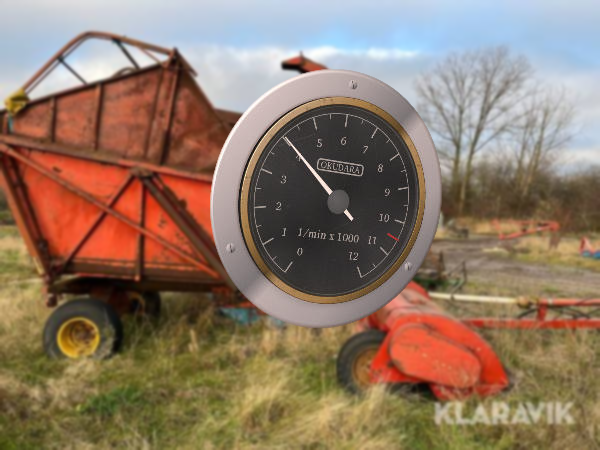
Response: {"value": 4000, "unit": "rpm"}
